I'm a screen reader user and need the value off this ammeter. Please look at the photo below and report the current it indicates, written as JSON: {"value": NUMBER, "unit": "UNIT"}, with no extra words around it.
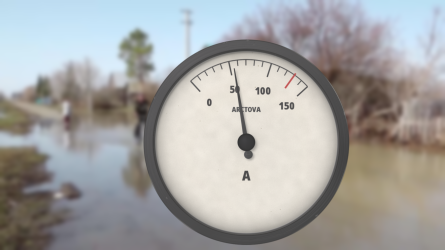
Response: {"value": 55, "unit": "A"}
